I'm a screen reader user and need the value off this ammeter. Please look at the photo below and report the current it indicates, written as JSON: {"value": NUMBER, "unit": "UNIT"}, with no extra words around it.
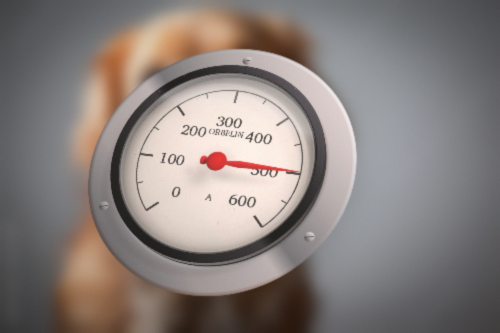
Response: {"value": 500, "unit": "A"}
